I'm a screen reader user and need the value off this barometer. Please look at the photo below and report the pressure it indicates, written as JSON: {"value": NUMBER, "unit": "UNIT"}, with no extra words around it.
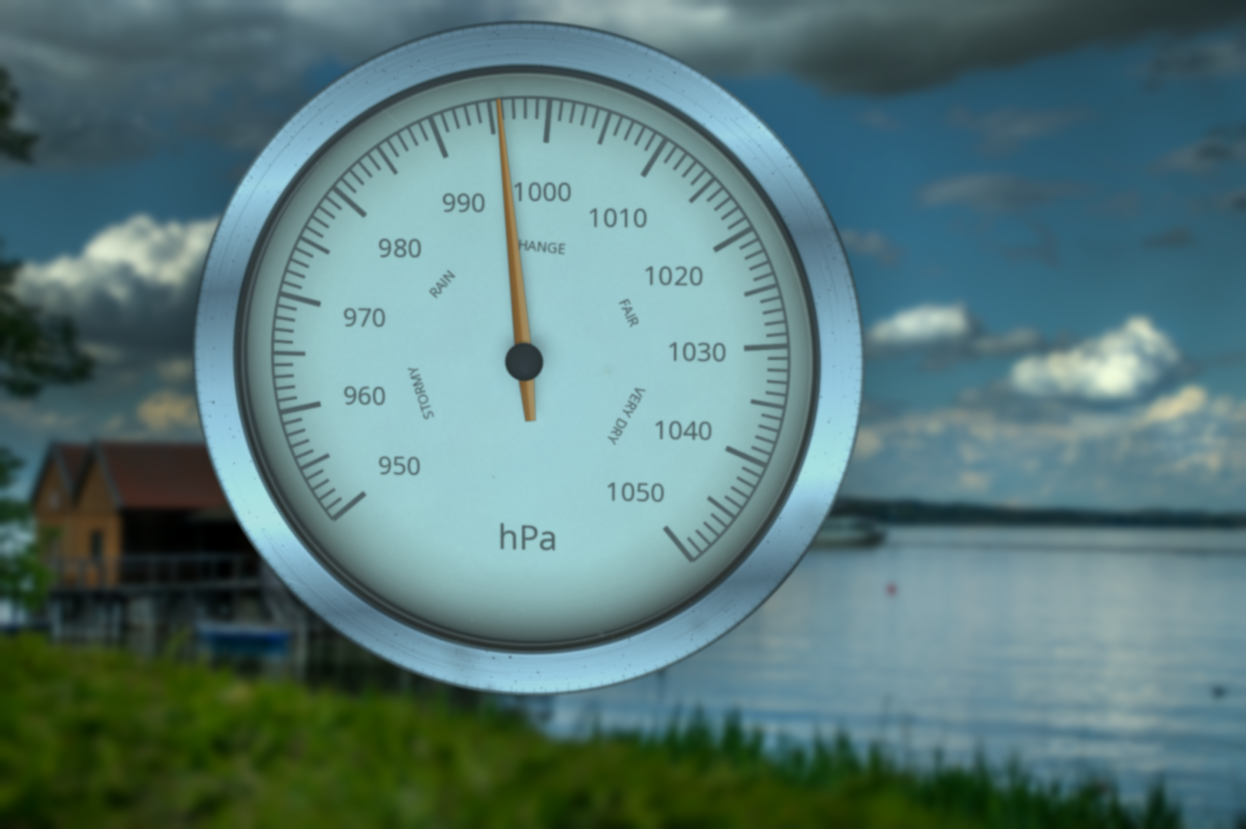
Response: {"value": 996, "unit": "hPa"}
